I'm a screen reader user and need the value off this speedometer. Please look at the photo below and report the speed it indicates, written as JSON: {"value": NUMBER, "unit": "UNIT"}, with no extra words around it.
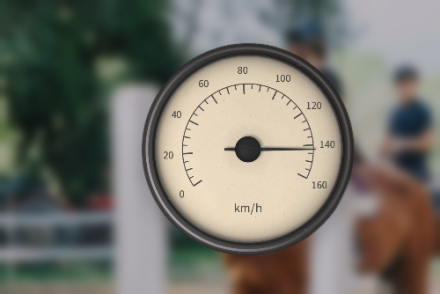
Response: {"value": 142.5, "unit": "km/h"}
